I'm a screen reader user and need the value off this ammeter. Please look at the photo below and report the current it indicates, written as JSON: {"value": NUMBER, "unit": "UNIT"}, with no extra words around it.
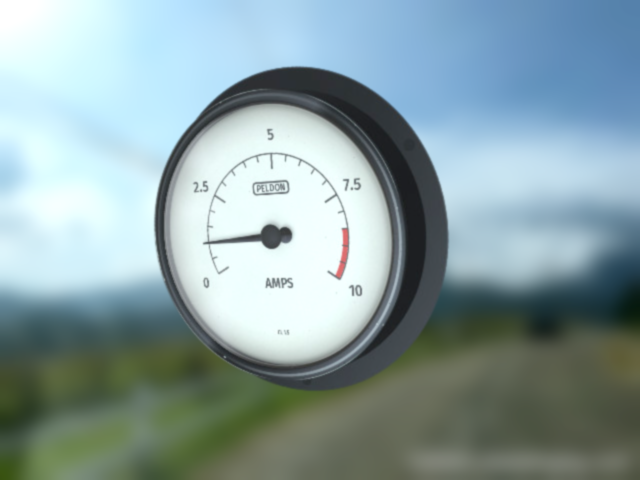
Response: {"value": 1, "unit": "A"}
